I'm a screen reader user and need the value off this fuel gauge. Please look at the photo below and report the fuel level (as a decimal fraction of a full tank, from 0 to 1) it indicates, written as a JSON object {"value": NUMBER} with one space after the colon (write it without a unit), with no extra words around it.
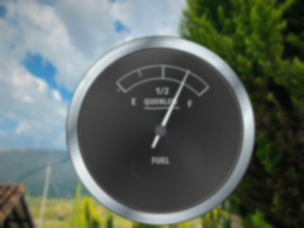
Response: {"value": 0.75}
